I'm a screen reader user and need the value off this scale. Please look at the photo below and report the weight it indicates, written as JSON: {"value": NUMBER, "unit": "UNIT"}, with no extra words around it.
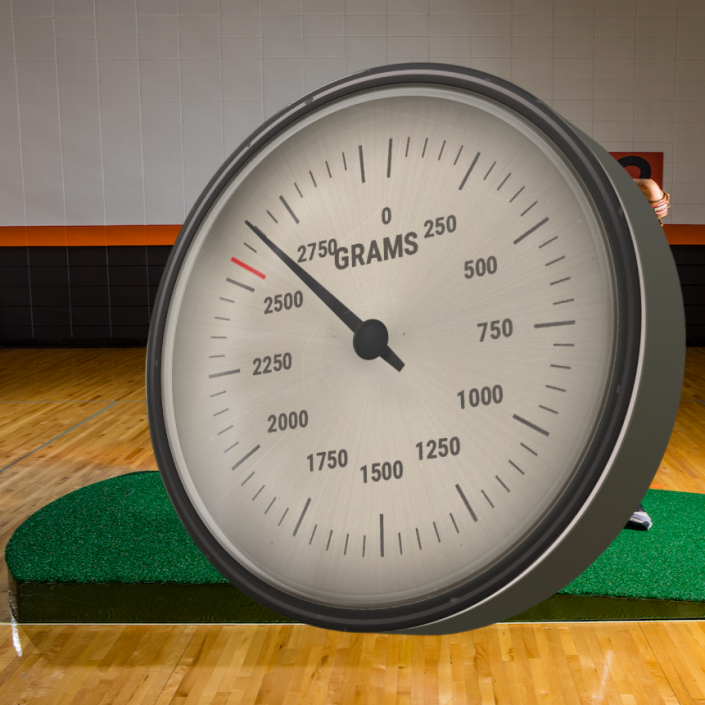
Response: {"value": 2650, "unit": "g"}
